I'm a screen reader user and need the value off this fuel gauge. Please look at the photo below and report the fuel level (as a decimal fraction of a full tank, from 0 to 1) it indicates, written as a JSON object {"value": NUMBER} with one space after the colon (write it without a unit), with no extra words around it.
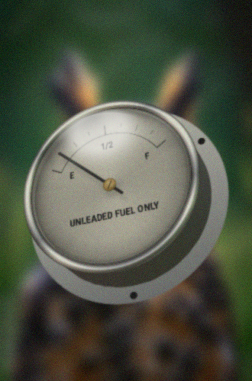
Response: {"value": 0.125}
